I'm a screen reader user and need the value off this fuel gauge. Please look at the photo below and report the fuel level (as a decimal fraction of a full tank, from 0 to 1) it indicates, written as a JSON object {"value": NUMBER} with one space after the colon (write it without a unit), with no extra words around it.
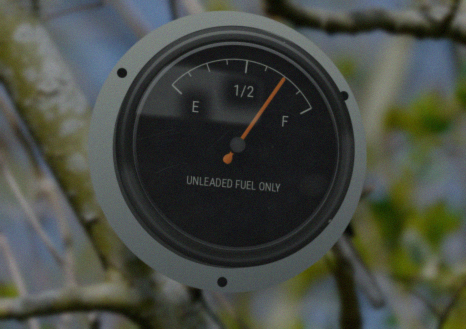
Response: {"value": 0.75}
